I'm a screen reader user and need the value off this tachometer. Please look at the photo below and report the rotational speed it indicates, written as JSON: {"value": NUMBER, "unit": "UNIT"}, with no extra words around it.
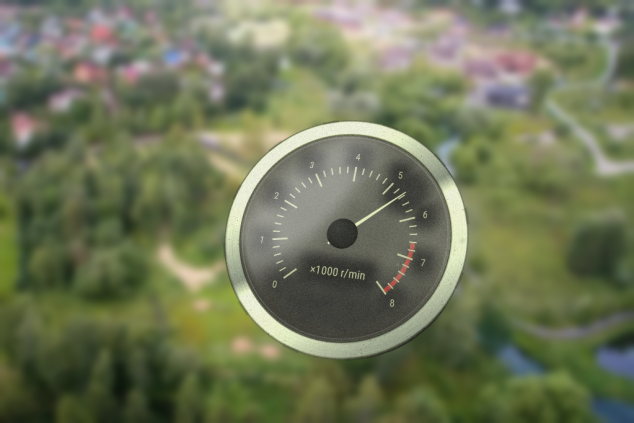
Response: {"value": 5400, "unit": "rpm"}
